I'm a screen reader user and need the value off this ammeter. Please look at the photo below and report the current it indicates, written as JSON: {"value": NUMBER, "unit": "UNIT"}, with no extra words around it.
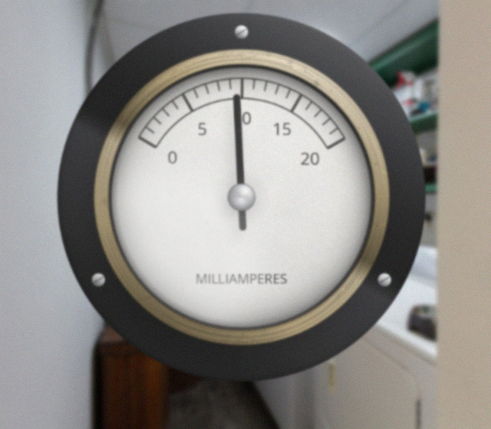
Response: {"value": 9.5, "unit": "mA"}
